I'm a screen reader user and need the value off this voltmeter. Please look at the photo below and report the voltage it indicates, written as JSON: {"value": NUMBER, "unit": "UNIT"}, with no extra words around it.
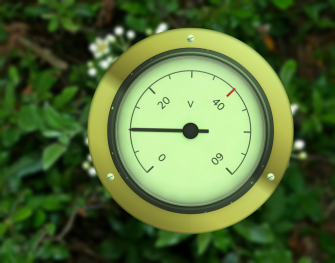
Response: {"value": 10, "unit": "V"}
